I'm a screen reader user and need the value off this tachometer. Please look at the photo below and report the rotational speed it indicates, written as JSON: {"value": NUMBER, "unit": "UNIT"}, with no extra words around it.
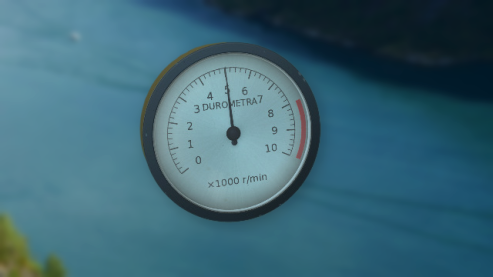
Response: {"value": 5000, "unit": "rpm"}
